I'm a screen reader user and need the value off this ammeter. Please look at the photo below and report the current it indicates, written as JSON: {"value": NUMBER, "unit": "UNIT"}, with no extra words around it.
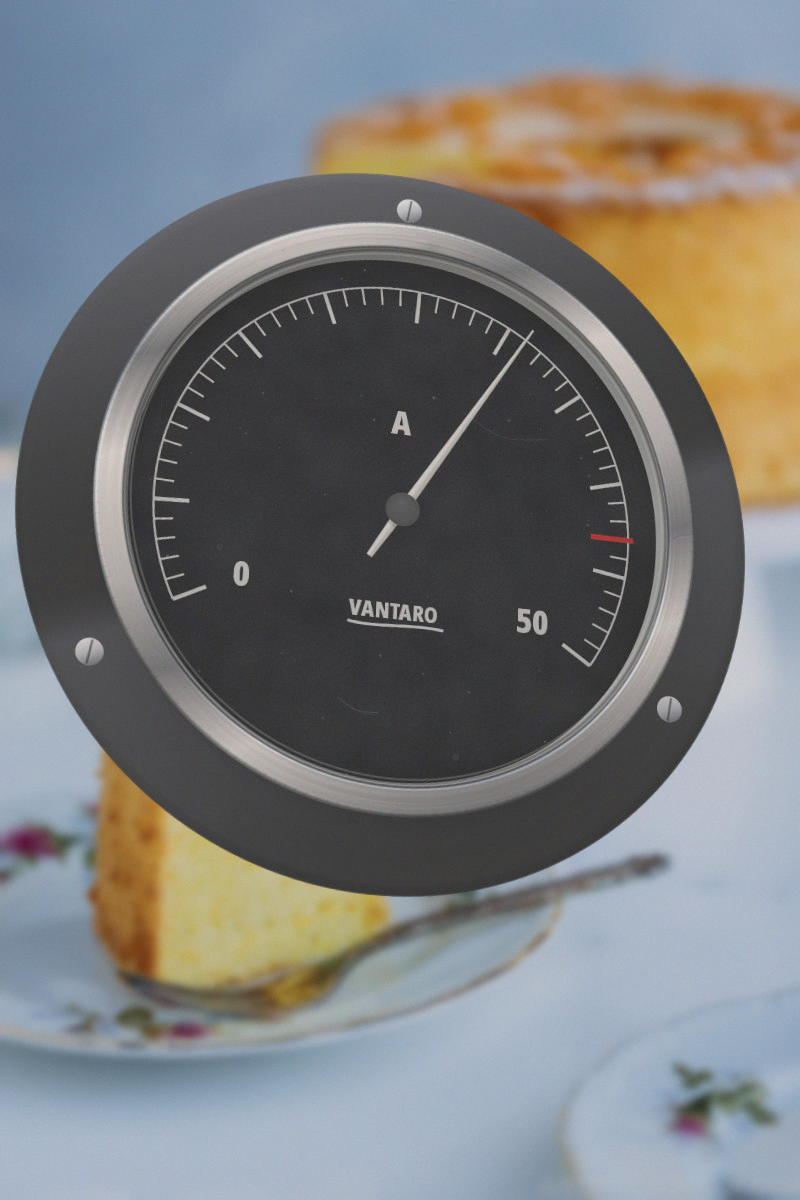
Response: {"value": 31, "unit": "A"}
